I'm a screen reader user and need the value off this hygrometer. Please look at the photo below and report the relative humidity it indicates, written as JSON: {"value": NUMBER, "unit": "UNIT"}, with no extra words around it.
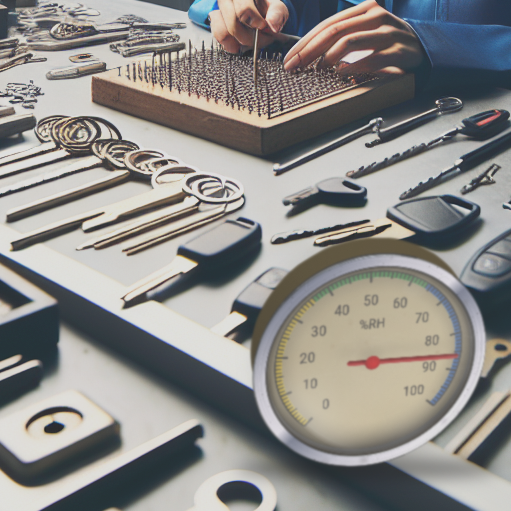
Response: {"value": 85, "unit": "%"}
